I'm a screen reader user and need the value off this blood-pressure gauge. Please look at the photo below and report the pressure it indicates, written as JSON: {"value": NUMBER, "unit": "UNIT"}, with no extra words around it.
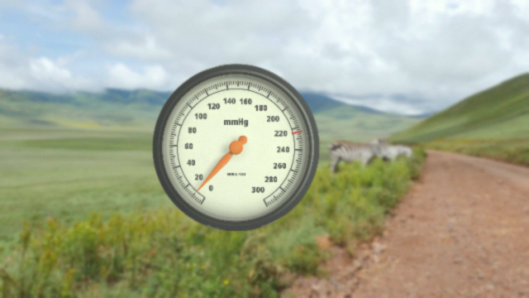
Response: {"value": 10, "unit": "mmHg"}
